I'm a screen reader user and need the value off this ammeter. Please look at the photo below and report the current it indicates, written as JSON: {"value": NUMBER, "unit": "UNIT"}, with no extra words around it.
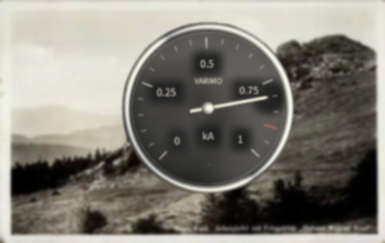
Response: {"value": 0.8, "unit": "kA"}
